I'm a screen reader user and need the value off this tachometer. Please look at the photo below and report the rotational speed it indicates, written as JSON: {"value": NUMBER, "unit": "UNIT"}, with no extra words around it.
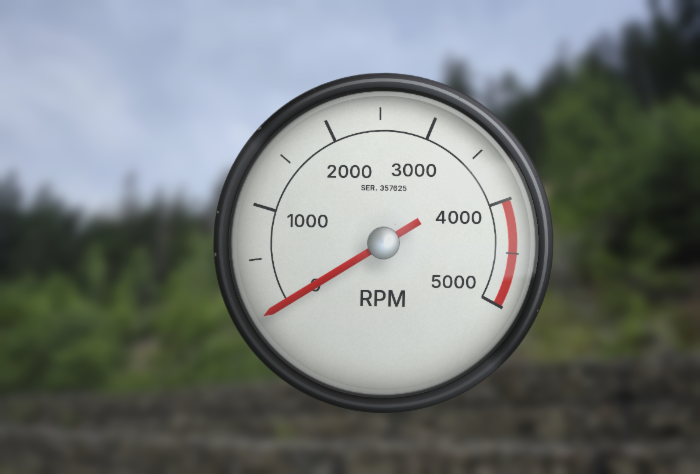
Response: {"value": 0, "unit": "rpm"}
